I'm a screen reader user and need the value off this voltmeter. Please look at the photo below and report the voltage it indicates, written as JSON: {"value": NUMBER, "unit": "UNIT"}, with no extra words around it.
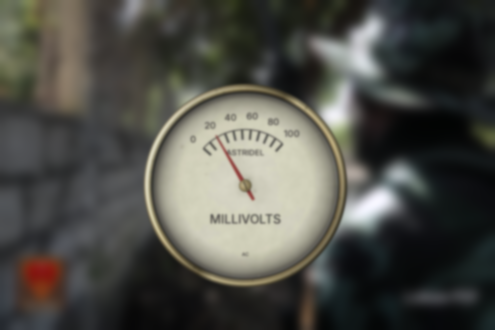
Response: {"value": 20, "unit": "mV"}
